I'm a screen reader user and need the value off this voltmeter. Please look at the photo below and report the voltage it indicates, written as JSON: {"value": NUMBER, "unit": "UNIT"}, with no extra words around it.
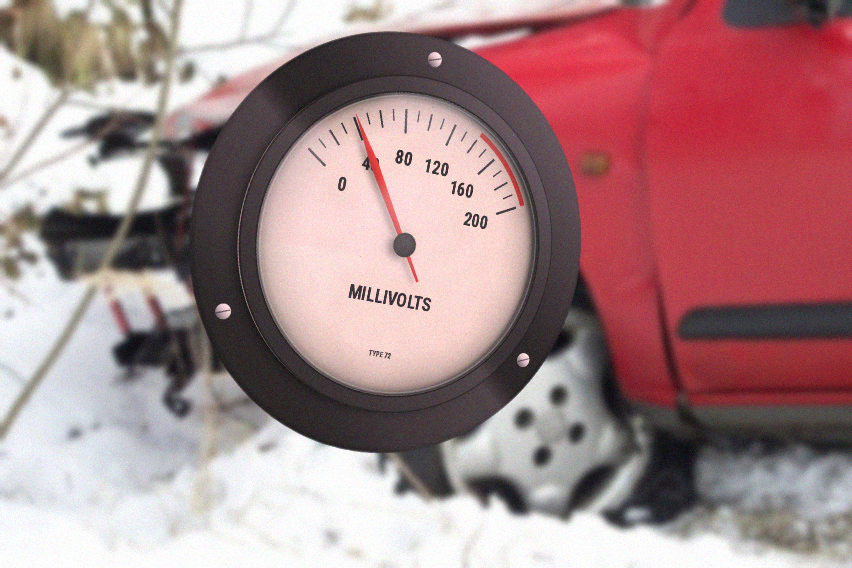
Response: {"value": 40, "unit": "mV"}
